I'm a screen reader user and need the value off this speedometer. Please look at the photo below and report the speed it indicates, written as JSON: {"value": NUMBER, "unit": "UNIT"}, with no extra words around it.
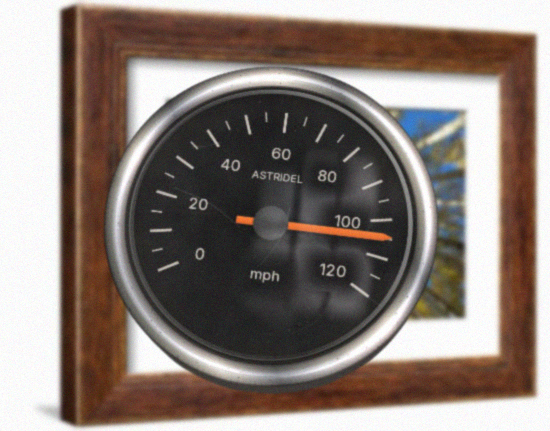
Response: {"value": 105, "unit": "mph"}
